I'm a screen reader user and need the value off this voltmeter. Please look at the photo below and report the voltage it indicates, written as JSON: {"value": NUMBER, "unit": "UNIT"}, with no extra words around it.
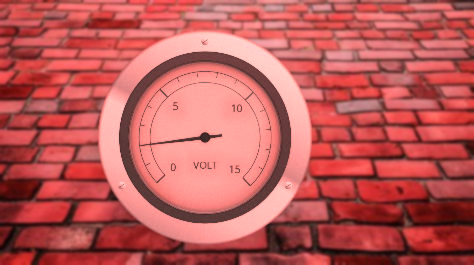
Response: {"value": 2, "unit": "V"}
